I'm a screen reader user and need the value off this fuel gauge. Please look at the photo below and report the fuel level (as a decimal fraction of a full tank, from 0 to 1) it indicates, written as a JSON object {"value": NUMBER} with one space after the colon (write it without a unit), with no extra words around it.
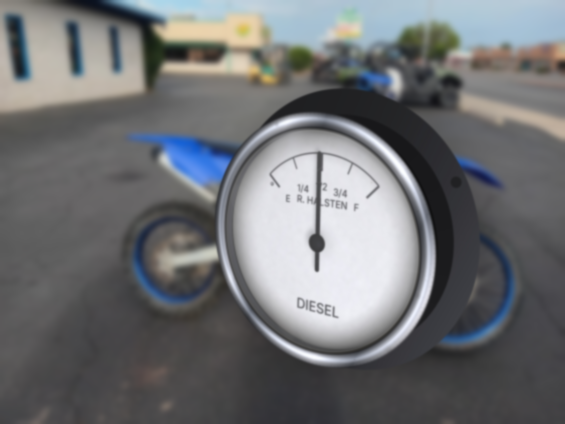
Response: {"value": 0.5}
